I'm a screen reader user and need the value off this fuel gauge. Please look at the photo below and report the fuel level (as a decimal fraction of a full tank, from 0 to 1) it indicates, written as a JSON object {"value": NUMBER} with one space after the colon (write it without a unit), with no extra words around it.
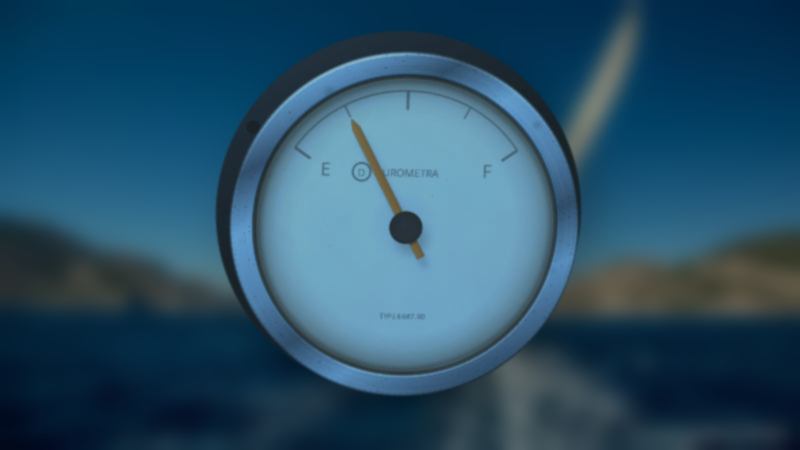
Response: {"value": 0.25}
